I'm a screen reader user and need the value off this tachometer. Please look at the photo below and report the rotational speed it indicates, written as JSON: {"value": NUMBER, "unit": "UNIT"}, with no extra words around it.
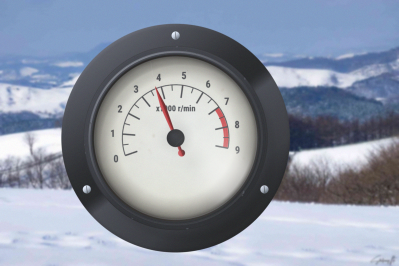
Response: {"value": 3750, "unit": "rpm"}
